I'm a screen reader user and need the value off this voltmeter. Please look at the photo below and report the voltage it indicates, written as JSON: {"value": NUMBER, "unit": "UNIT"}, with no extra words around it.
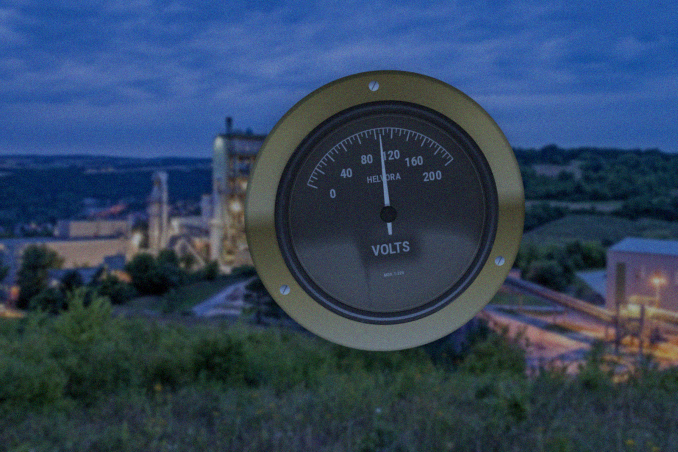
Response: {"value": 105, "unit": "V"}
